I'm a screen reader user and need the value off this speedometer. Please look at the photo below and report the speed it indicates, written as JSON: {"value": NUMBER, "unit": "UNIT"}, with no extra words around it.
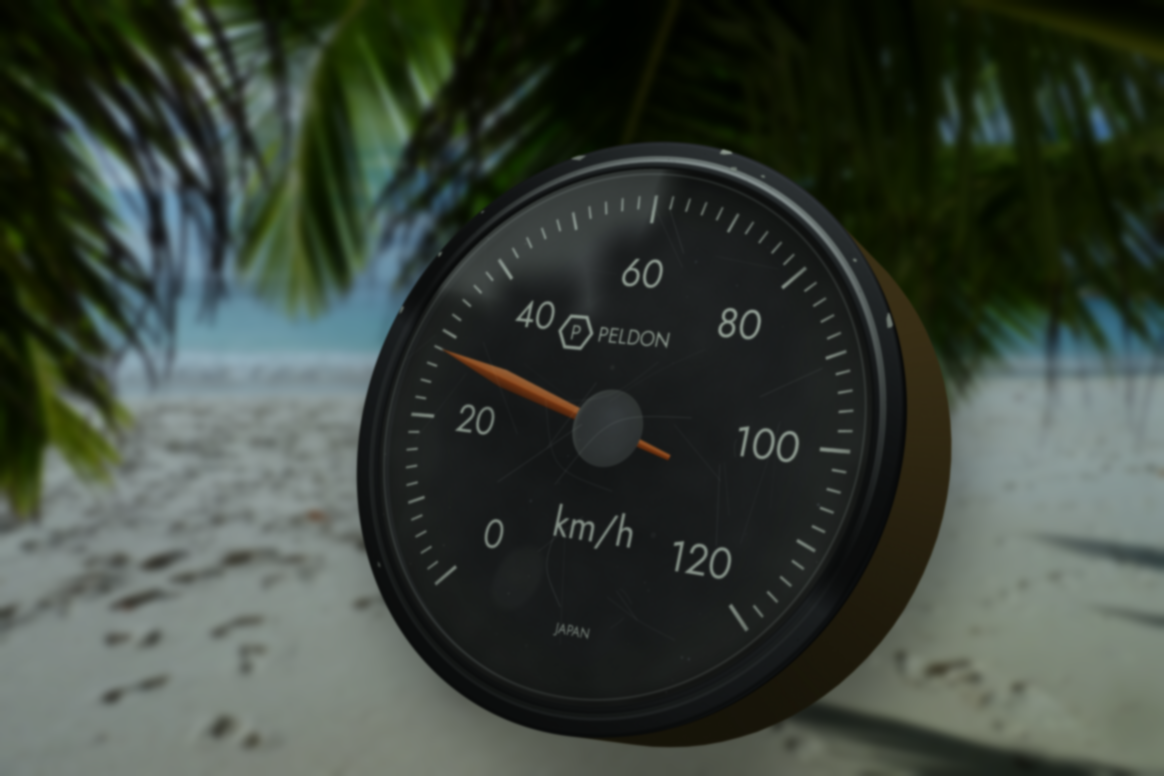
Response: {"value": 28, "unit": "km/h"}
